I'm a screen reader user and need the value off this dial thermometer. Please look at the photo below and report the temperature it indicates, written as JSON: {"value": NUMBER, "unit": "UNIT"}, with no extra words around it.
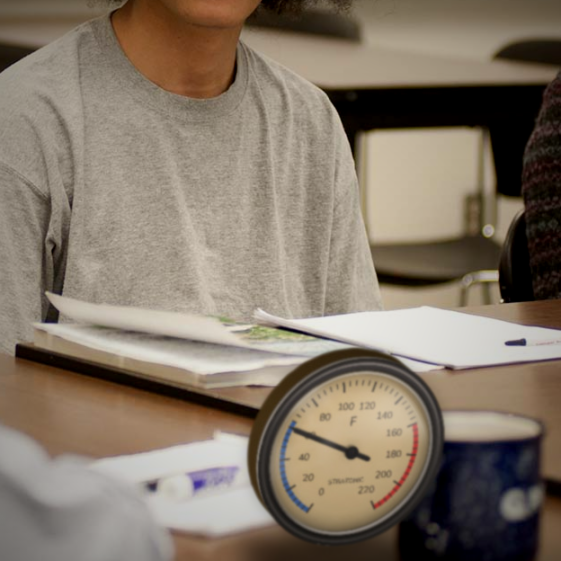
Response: {"value": 60, "unit": "°F"}
